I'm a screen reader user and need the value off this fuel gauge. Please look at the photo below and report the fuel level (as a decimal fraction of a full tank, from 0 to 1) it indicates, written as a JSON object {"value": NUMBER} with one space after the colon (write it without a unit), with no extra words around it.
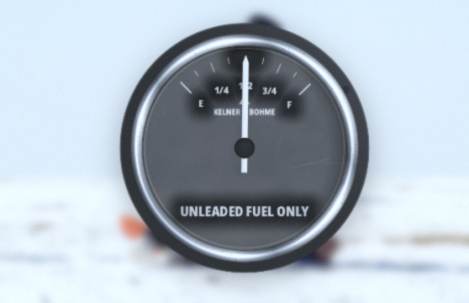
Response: {"value": 0.5}
